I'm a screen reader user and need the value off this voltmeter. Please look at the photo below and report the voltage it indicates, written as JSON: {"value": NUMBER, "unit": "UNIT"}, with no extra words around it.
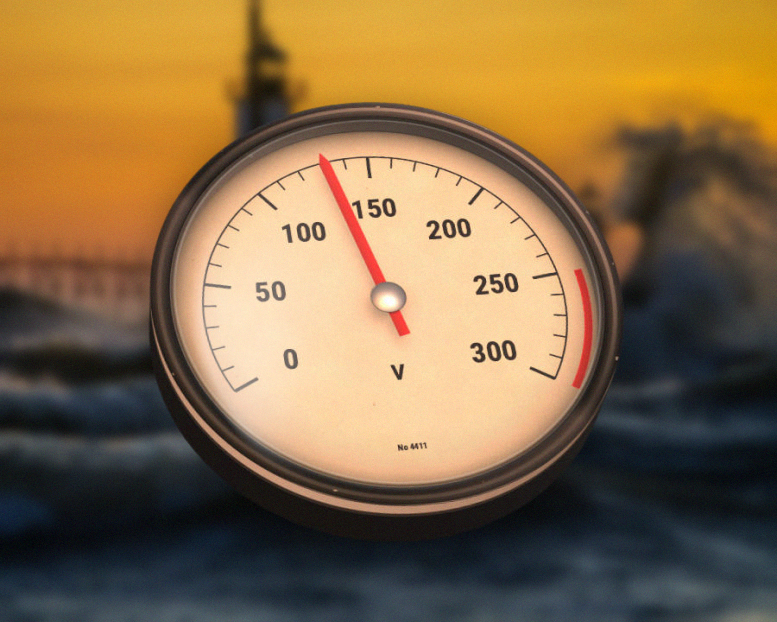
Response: {"value": 130, "unit": "V"}
